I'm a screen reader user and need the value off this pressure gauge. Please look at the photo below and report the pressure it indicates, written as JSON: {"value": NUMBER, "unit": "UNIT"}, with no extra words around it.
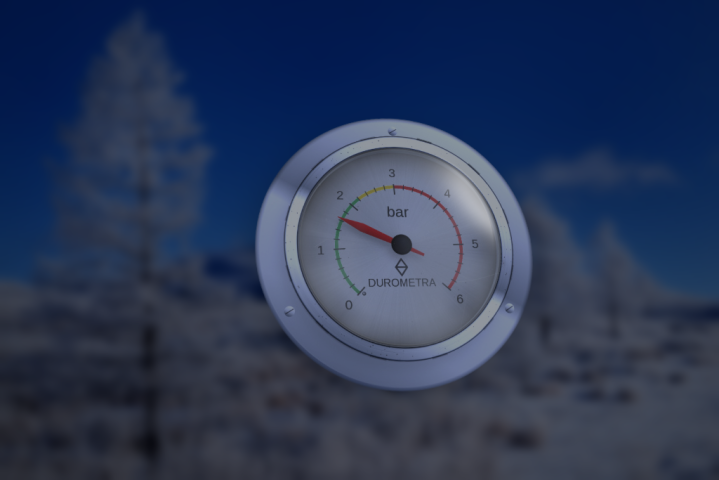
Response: {"value": 1.6, "unit": "bar"}
